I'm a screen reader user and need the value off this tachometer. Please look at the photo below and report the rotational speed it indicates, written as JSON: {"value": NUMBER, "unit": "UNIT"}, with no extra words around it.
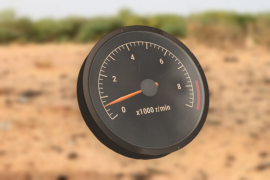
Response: {"value": 600, "unit": "rpm"}
